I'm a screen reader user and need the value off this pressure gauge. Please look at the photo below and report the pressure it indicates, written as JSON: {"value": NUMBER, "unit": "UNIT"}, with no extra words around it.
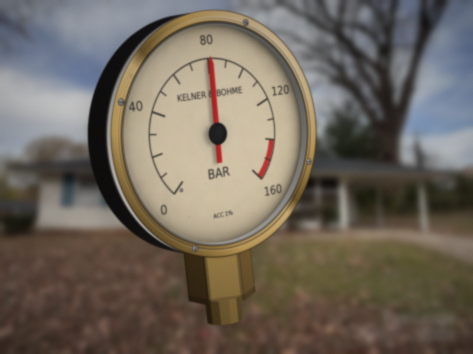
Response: {"value": 80, "unit": "bar"}
